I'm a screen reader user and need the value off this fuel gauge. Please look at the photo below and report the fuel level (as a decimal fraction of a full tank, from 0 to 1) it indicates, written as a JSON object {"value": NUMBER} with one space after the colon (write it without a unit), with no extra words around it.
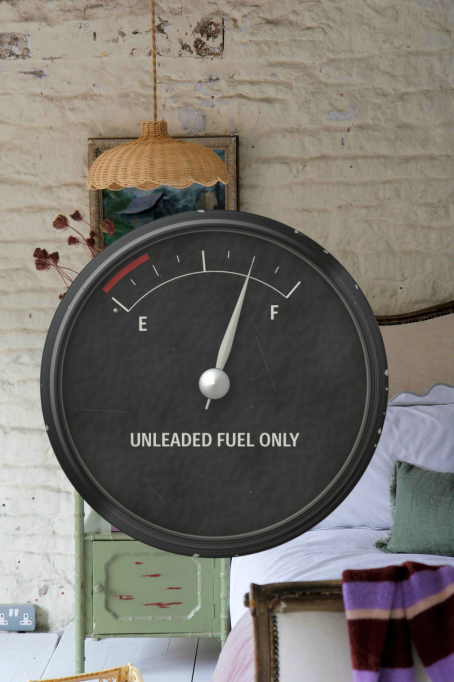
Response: {"value": 0.75}
